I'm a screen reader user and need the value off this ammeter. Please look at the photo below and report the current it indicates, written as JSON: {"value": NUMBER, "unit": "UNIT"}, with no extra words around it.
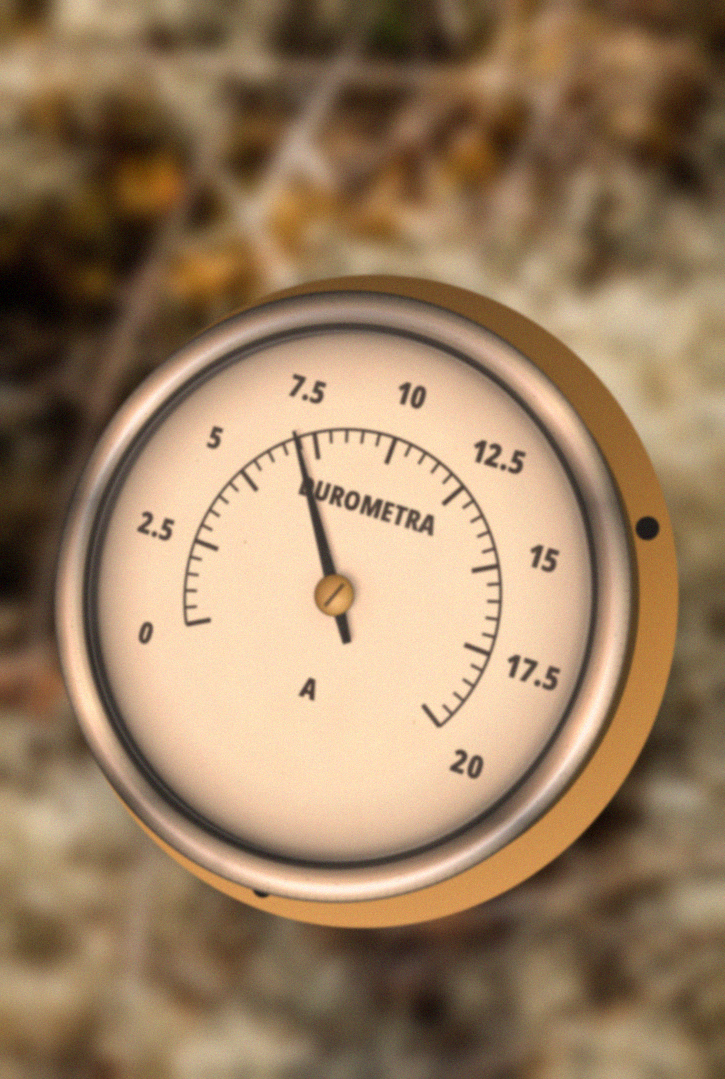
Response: {"value": 7, "unit": "A"}
